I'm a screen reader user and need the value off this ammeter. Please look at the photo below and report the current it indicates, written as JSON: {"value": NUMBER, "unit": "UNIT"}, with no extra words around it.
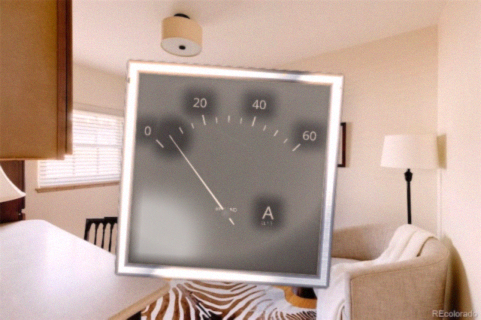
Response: {"value": 5, "unit": "A"}
